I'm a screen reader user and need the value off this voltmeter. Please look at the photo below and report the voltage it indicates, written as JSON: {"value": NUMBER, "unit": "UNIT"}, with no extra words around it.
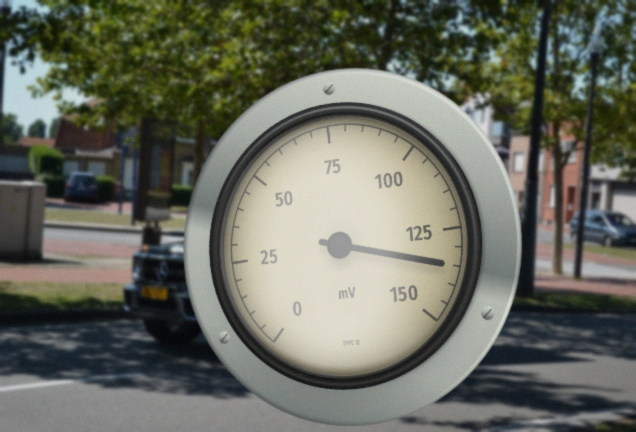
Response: {"value": 135, "unit": "mV"}
